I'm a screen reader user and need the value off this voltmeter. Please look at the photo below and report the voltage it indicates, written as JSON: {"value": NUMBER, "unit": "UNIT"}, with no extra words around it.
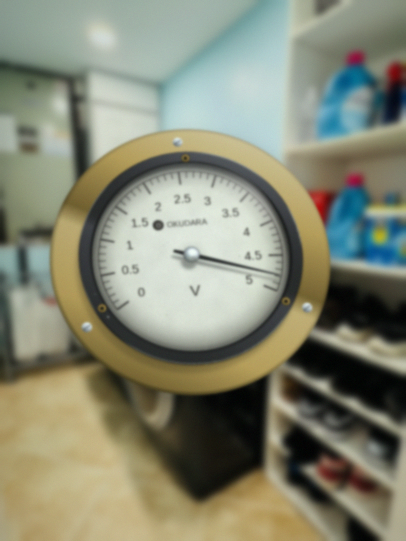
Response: {"value": 4.8, "unit": "V"}
